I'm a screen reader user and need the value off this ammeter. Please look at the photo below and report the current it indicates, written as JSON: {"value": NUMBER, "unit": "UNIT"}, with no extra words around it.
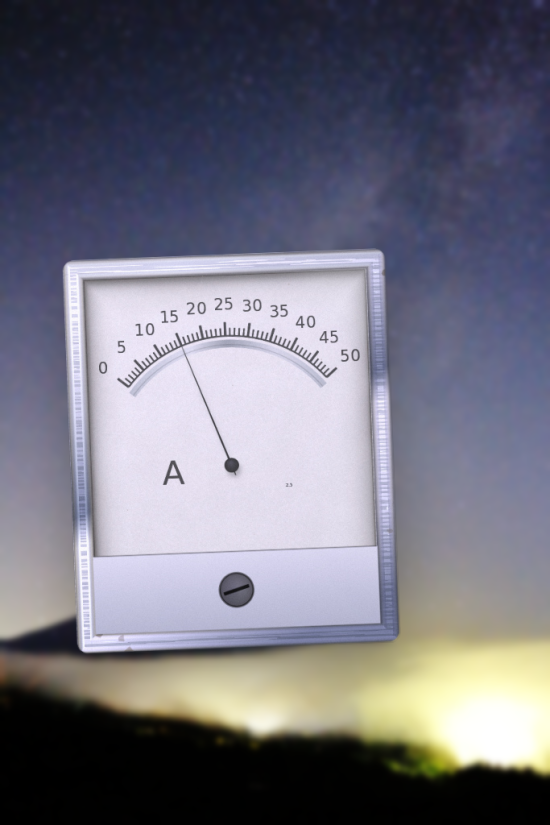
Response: {"value": 15, "unit": "A"}
